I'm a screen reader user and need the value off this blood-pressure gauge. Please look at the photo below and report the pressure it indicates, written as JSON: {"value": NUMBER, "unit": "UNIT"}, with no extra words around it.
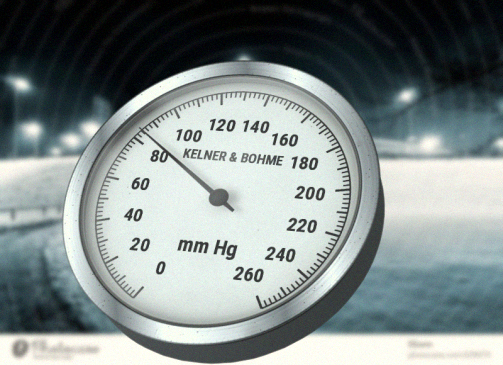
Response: {"value": 84, "unit": "mmHg"}
